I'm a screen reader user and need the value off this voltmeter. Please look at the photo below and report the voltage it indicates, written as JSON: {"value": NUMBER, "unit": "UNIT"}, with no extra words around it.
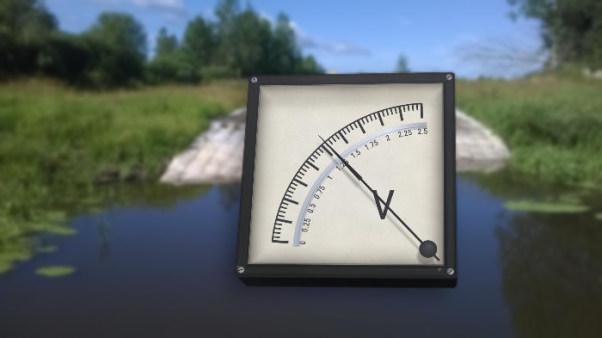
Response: {"value": 1.3, "unit": "V"}
